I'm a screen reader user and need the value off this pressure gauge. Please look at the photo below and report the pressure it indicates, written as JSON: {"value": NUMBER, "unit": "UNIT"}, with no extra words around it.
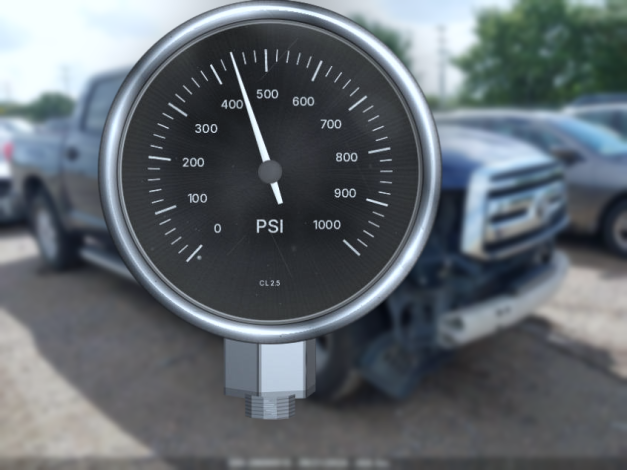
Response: {"value": 440, "unit": "psi"}
